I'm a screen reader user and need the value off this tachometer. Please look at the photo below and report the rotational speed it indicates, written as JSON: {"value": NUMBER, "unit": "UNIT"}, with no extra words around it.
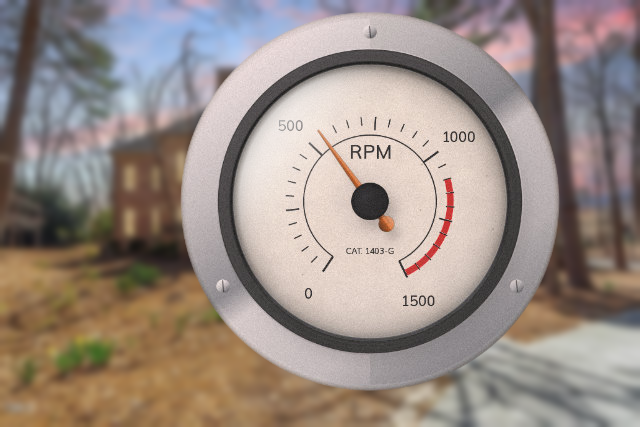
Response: {"value": 550, "unit": "rpm"}
